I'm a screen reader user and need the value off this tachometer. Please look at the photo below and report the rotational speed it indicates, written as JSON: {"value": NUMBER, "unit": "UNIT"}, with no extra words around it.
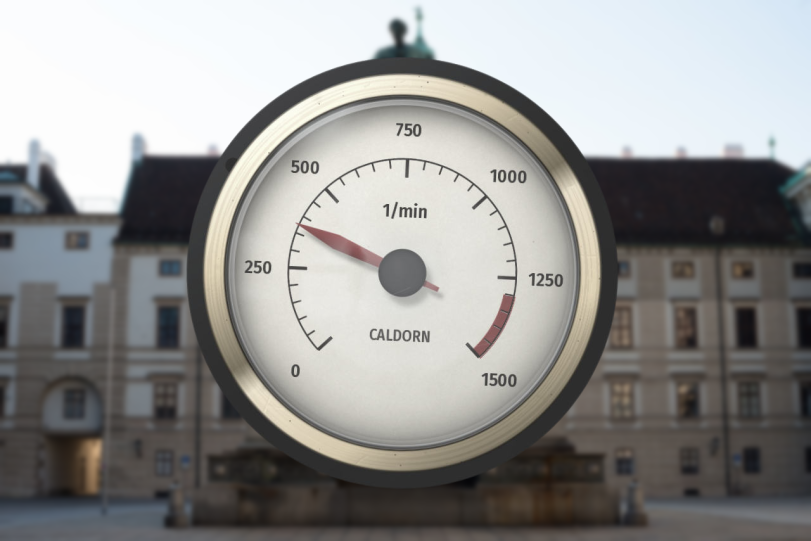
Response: {"value": 375, "unit": "rpm"}
